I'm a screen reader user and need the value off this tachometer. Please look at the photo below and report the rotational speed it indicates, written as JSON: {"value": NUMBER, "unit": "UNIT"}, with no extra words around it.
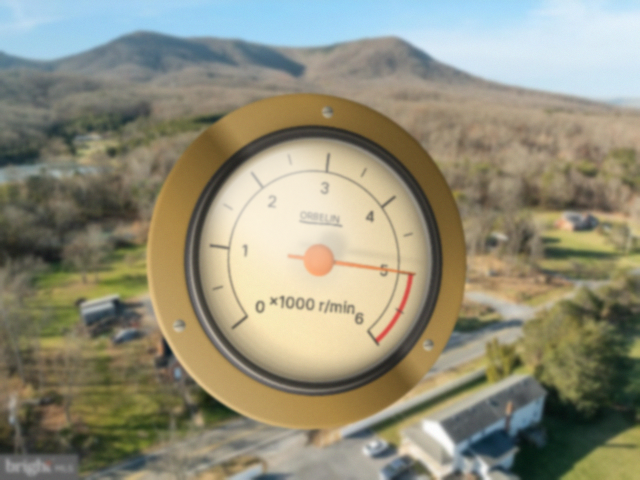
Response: {"value": 5000, "unit": "rpm"}
